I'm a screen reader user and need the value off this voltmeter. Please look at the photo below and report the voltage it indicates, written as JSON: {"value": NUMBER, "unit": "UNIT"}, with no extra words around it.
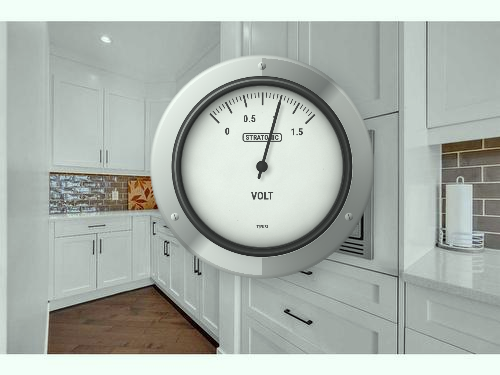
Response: {"value": 1, "unit": "V"}
